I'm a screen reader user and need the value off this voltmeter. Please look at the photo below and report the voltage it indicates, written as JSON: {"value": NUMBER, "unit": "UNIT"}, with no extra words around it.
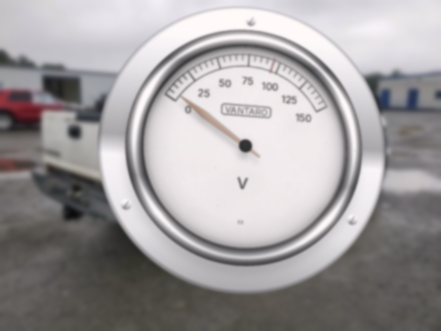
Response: {"value": 5, "unit": "V"}
